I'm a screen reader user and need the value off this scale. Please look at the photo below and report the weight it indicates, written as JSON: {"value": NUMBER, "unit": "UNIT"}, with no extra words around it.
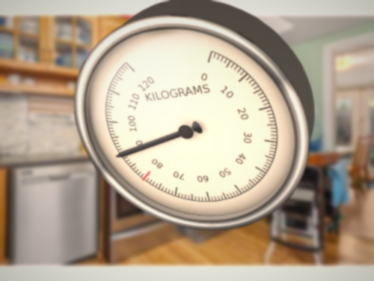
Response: {"value": 90, "unit": "kg"}
